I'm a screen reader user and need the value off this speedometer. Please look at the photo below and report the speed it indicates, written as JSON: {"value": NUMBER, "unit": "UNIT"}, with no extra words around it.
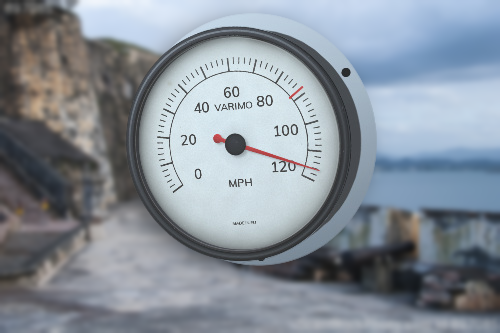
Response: {"value": 116, "unit": "mph"}
